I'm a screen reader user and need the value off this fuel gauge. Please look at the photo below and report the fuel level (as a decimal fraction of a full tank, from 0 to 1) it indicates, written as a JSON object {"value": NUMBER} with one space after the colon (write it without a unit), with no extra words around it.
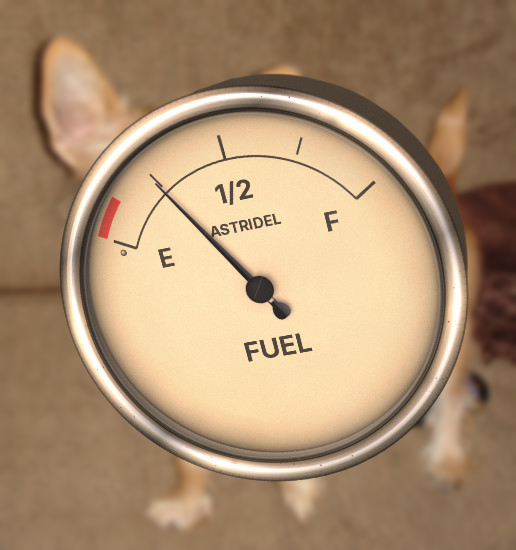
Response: {"value": 0.25}
